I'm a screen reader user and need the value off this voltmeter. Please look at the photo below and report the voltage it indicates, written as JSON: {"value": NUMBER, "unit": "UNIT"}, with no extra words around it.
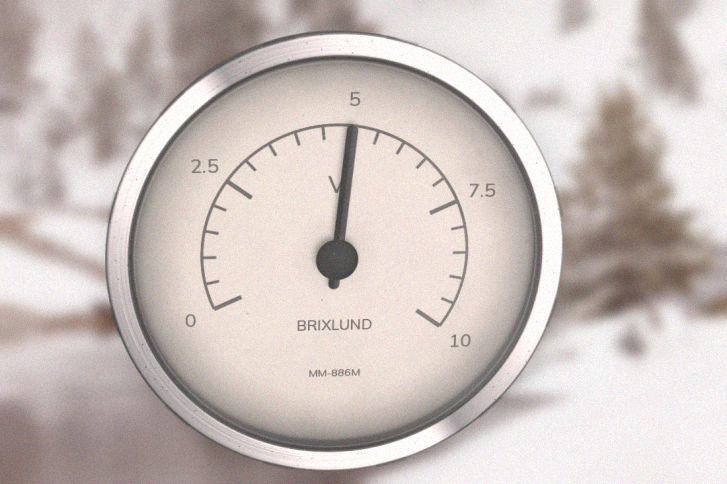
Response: {"value": 5, "unit": "V"}
